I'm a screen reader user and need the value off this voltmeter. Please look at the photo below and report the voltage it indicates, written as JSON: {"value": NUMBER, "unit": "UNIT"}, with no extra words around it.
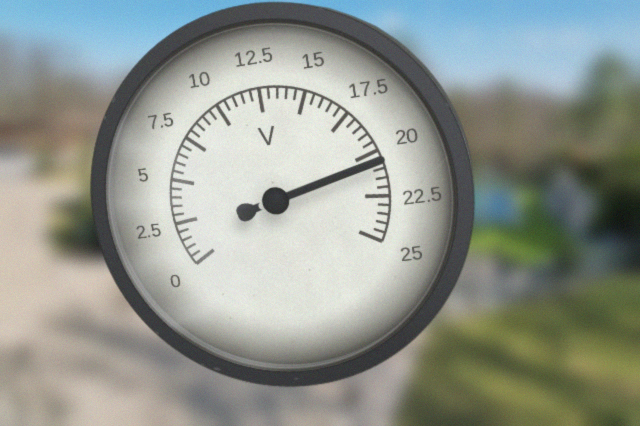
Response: {"value": 20.5, "unit": "V"}
